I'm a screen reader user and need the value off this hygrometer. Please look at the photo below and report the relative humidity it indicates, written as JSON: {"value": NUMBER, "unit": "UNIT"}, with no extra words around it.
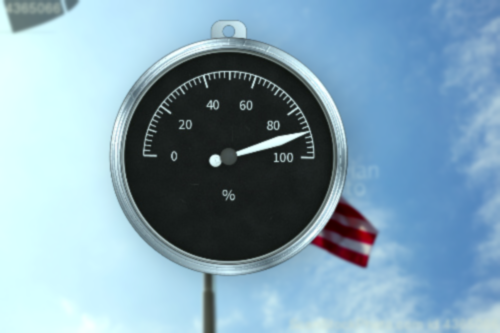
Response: {"value": 90, "unit": "%"}
